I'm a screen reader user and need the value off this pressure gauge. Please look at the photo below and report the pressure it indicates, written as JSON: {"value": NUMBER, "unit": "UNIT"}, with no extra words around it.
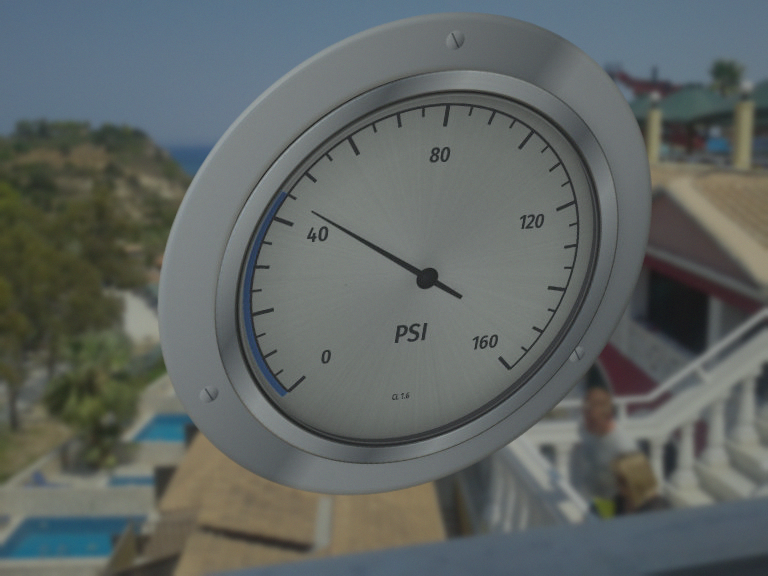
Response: {"value": 45, "unit": "psi"}
